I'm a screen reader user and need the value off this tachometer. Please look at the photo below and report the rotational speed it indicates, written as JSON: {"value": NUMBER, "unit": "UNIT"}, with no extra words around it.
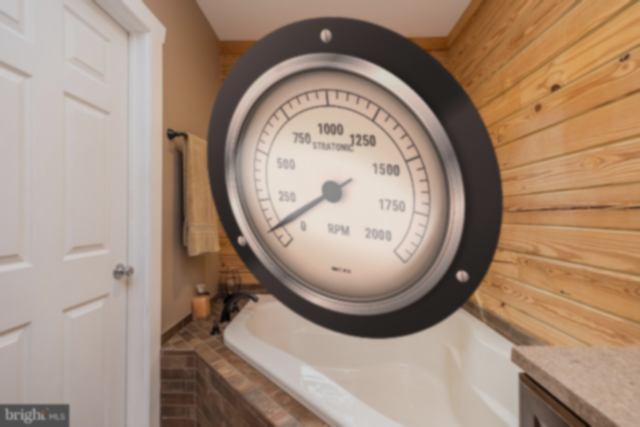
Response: {"value": 100, "unit": "rpm"}
